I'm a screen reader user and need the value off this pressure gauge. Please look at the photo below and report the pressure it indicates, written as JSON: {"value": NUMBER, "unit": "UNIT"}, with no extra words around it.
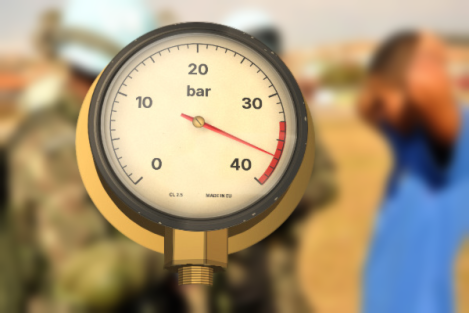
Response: {"value": 37, "unit": "bar"}
